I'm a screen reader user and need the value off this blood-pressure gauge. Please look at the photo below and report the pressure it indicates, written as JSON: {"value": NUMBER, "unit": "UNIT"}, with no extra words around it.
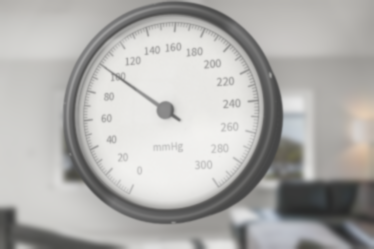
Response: {"value": 100, "unit": "mmHg"}
